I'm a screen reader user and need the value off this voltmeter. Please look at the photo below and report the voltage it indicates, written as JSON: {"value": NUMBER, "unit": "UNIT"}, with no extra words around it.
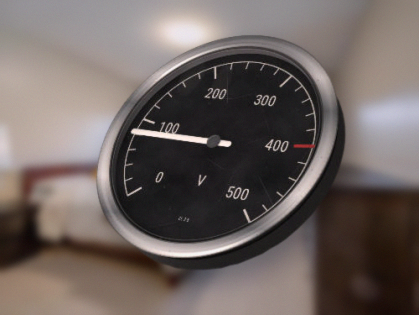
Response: {"value": 80, "unit": "V"}
